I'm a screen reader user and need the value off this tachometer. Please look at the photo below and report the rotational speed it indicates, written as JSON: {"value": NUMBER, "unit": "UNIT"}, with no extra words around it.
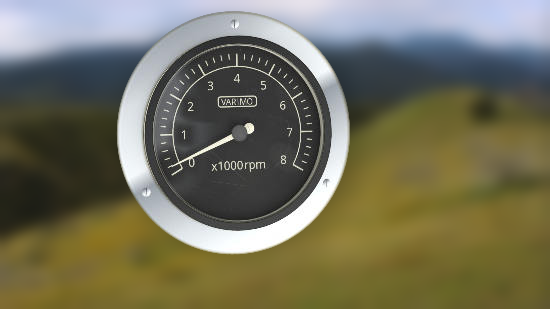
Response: {"value": 200, "unit": "rpm"}
